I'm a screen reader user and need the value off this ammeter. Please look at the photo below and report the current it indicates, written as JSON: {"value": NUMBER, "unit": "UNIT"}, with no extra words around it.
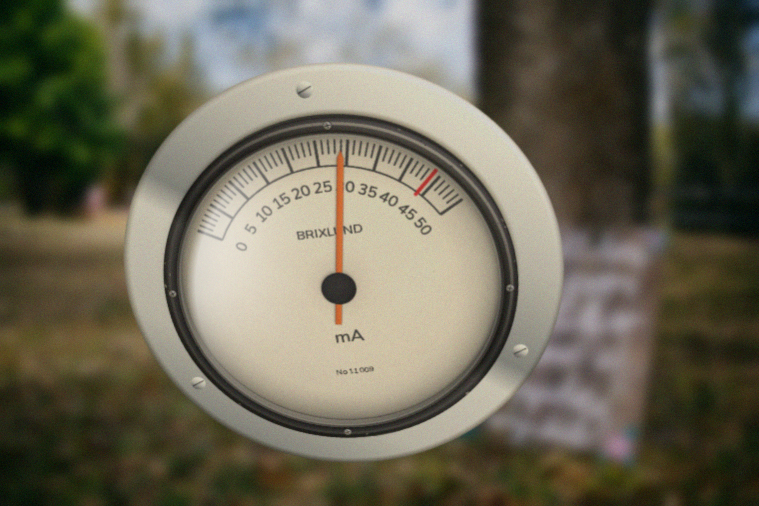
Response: {"value": 29, "unit": "mA"}
